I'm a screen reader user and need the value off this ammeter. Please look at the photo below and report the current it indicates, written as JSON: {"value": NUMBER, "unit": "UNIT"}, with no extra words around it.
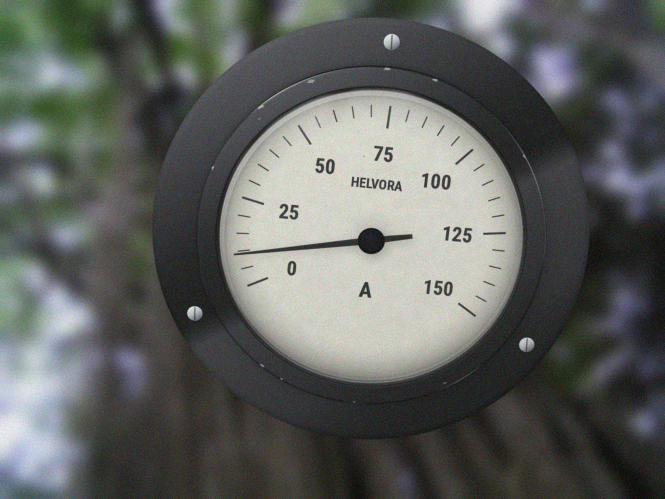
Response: {"value": 10, "unit": "A"}
